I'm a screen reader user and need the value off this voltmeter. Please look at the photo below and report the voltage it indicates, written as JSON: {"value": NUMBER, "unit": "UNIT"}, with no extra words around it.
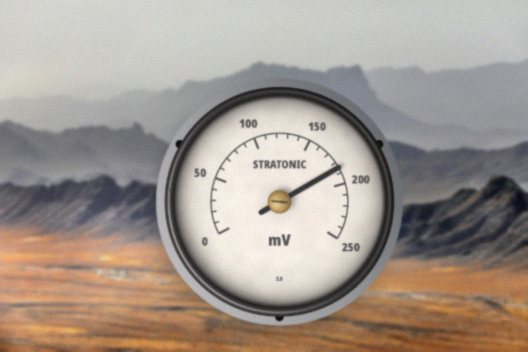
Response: {"value": 185, "unit": "mV"}
